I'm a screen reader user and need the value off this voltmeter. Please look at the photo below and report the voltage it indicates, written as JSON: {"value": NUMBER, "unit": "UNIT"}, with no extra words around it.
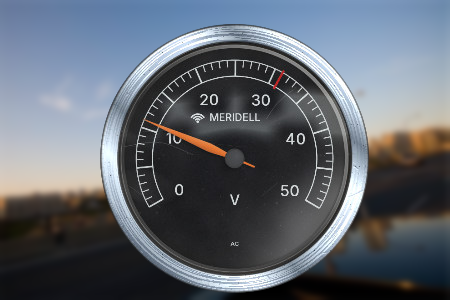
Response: {"value": 11, "unit": "V"}
